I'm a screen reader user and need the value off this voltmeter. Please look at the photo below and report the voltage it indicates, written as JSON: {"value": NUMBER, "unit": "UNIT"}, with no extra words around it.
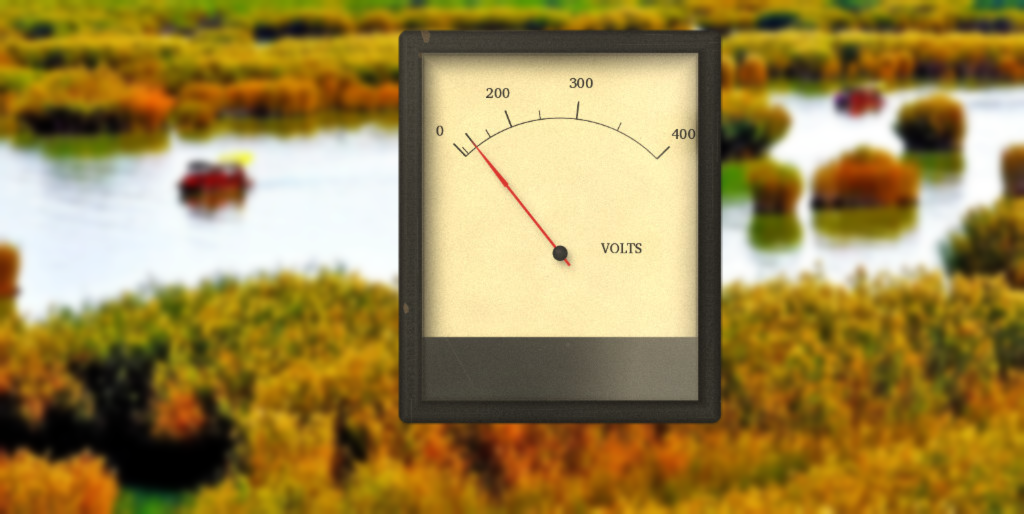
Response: {"value": 100, "unit": "V"}
